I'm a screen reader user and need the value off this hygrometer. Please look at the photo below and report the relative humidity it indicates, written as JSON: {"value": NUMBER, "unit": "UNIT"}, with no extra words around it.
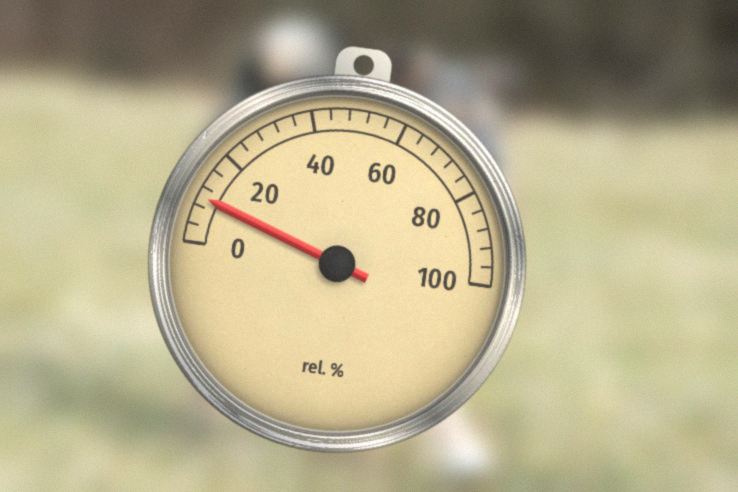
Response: {"value": 10, "unit": "%"}
